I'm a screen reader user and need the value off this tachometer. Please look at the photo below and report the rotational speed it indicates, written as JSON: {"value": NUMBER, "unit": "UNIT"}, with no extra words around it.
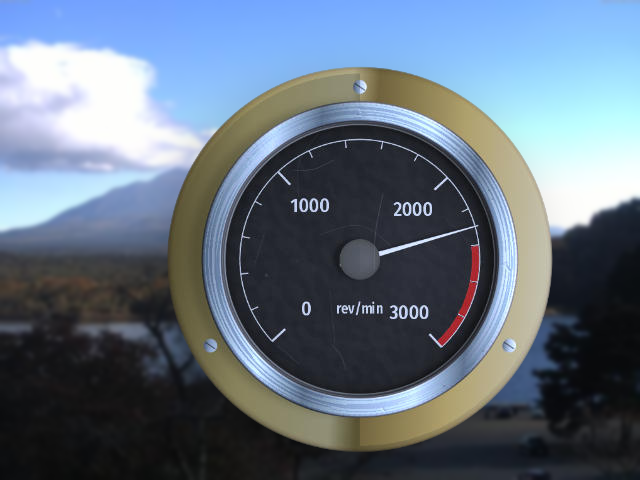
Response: {"value": 2300, "unit": "rpm"}
